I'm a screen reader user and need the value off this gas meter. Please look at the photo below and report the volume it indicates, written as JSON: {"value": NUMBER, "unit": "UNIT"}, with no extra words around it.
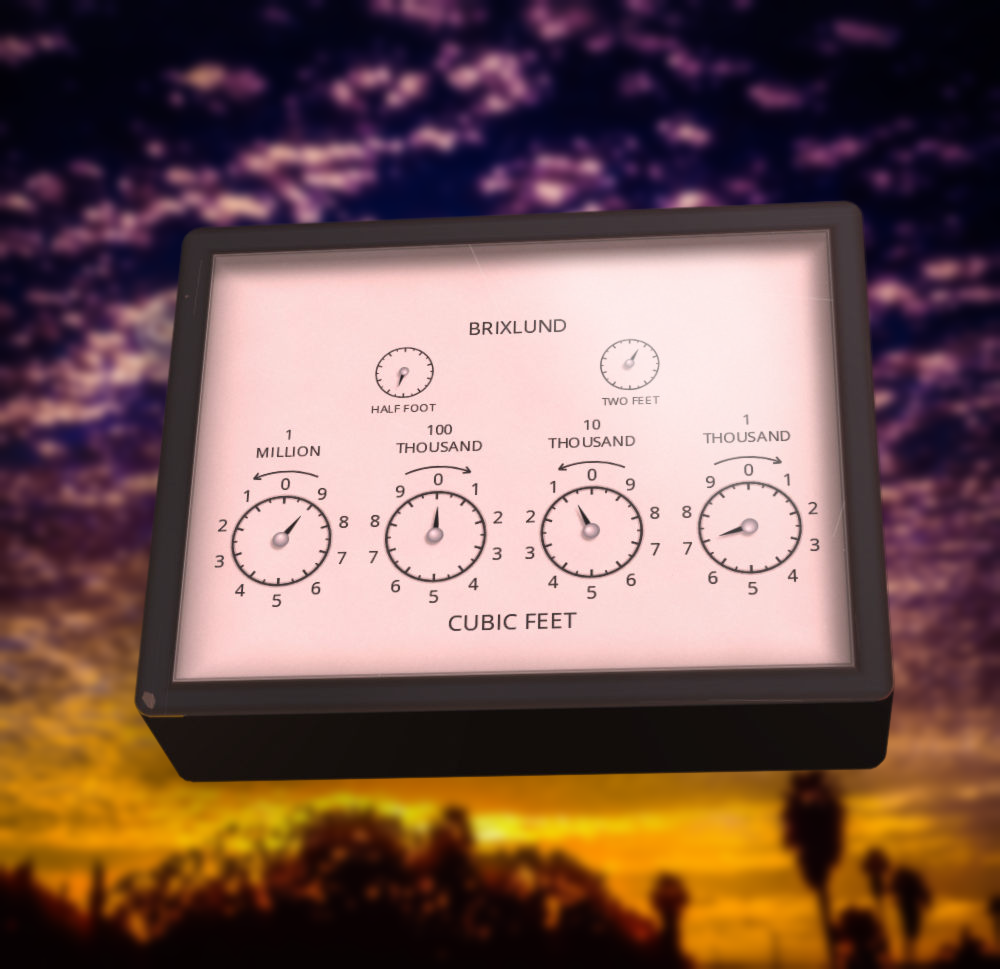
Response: {"value": 900700, "unit": "ft³"}
